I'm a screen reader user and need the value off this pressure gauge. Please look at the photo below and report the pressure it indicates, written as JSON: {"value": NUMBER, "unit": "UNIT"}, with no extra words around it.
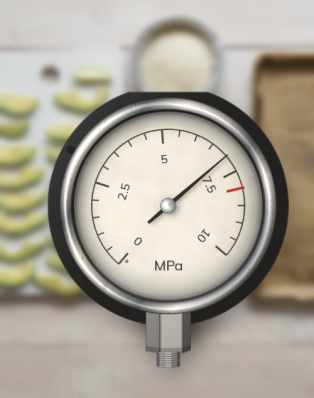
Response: {"value": 7, "unit": "MPa"}
